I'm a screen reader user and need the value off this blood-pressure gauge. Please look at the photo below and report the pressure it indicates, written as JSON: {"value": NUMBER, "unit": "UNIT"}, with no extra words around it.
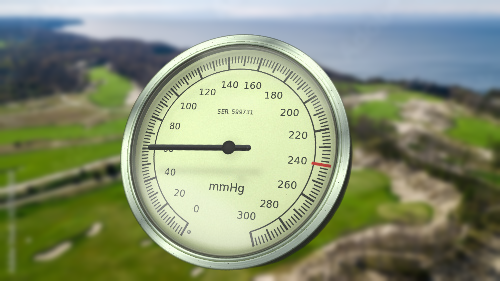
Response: {"value": 60, "unit": "mmHg"}
